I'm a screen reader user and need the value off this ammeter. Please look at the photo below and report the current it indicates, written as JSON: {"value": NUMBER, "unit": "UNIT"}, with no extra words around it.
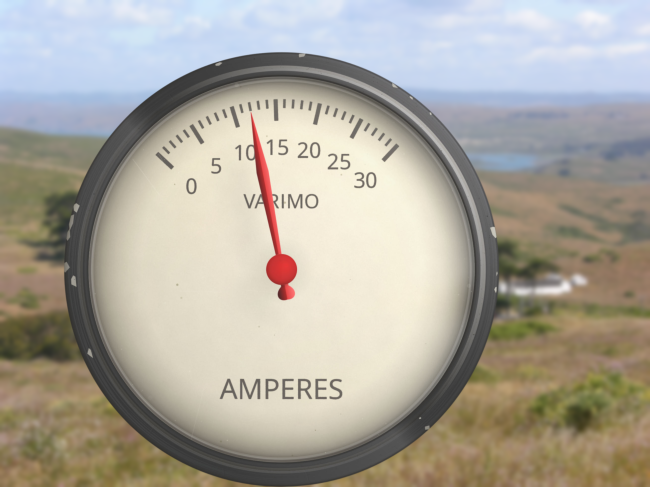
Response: {"value": 12, "unit": "A"}
